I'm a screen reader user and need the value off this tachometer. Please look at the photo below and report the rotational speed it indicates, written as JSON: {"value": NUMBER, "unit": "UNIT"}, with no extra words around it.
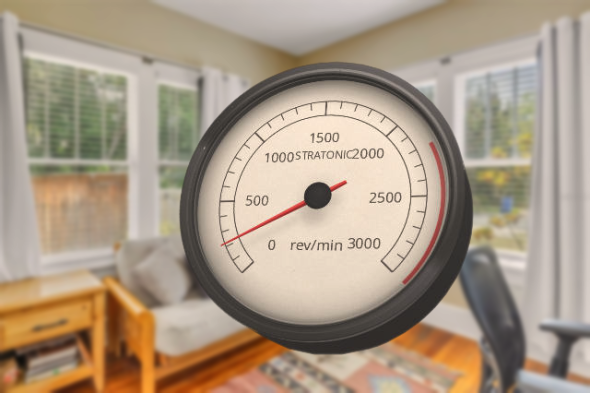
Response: {"value": 200, "unit": "rpm"}
